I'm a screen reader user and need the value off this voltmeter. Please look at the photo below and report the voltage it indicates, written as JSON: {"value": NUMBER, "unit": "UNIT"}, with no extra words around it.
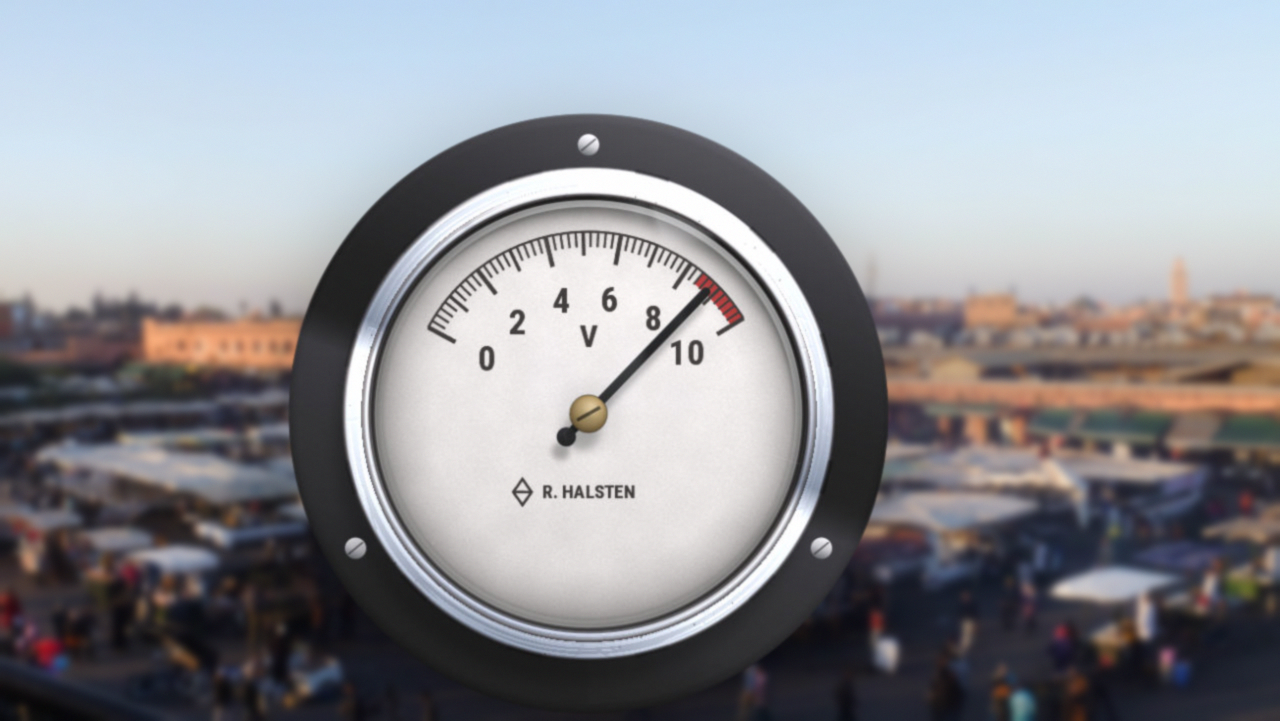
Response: {"value": 8.8, "unit": "V"}
